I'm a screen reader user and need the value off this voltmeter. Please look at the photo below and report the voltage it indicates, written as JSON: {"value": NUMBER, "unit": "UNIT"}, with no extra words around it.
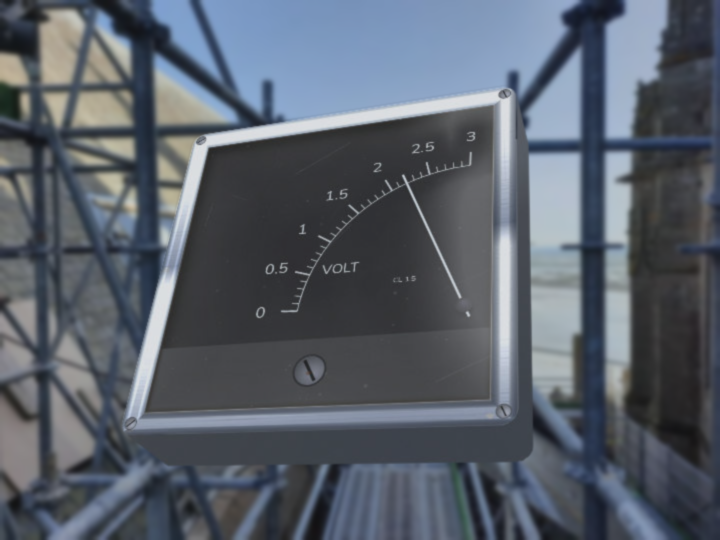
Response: {"value": 2.2, "unit": "V"}
